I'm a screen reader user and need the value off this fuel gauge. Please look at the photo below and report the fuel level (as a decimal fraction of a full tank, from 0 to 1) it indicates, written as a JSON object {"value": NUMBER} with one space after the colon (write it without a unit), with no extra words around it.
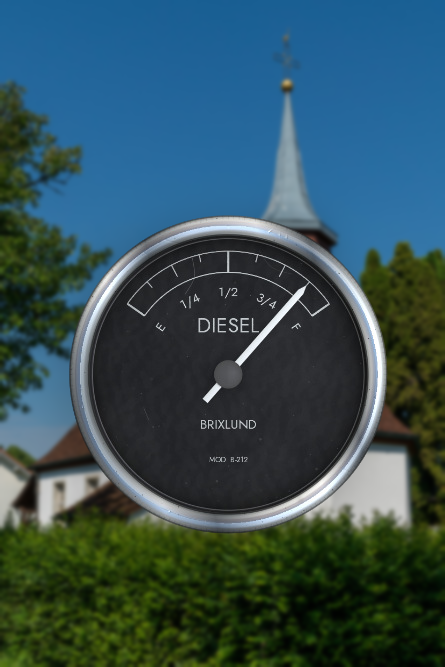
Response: {"value": 0.875}
